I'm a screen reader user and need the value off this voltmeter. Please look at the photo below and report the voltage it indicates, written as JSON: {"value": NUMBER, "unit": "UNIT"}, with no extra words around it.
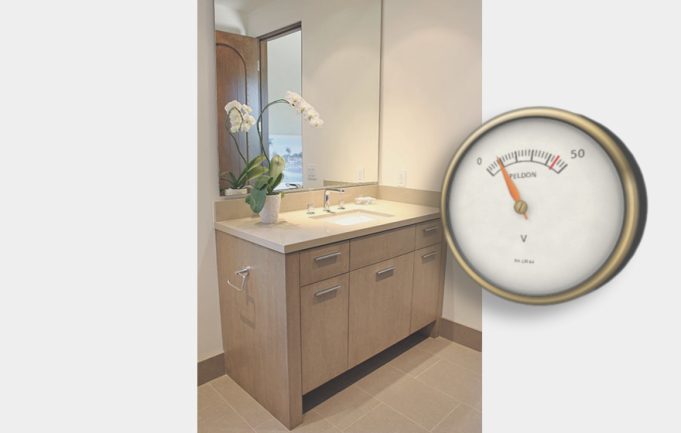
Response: {"value": 10, "unit": "V"}
